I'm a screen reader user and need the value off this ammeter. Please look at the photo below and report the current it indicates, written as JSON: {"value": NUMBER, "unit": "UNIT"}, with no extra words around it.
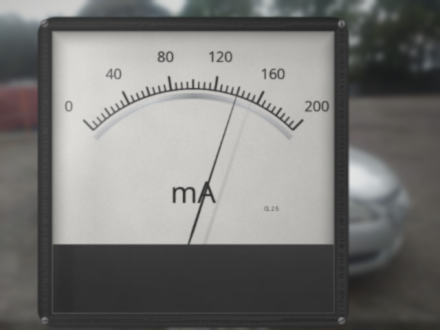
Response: {"value": 140, "unit": "mA"}
